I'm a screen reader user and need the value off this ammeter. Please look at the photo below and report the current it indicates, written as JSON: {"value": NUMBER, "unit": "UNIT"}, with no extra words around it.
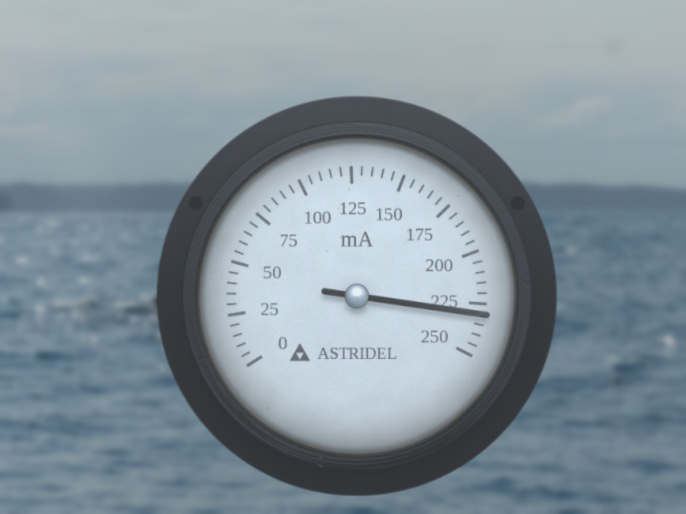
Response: {"value": 230, "unit": "mA"}
